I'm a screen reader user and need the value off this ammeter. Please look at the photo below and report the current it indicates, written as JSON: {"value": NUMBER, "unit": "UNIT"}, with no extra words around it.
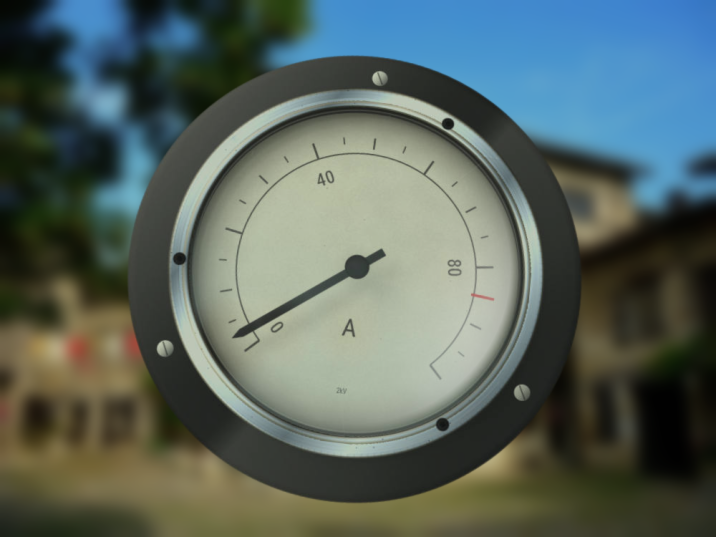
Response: {"value": 2.5, "unit": "A"}
